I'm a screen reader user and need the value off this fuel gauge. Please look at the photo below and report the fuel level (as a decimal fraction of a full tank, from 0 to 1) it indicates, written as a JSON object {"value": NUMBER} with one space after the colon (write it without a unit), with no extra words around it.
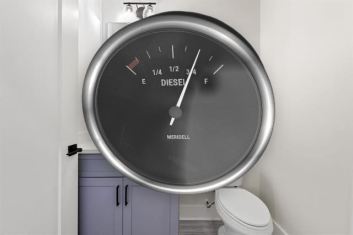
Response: {"value": 0.75}
